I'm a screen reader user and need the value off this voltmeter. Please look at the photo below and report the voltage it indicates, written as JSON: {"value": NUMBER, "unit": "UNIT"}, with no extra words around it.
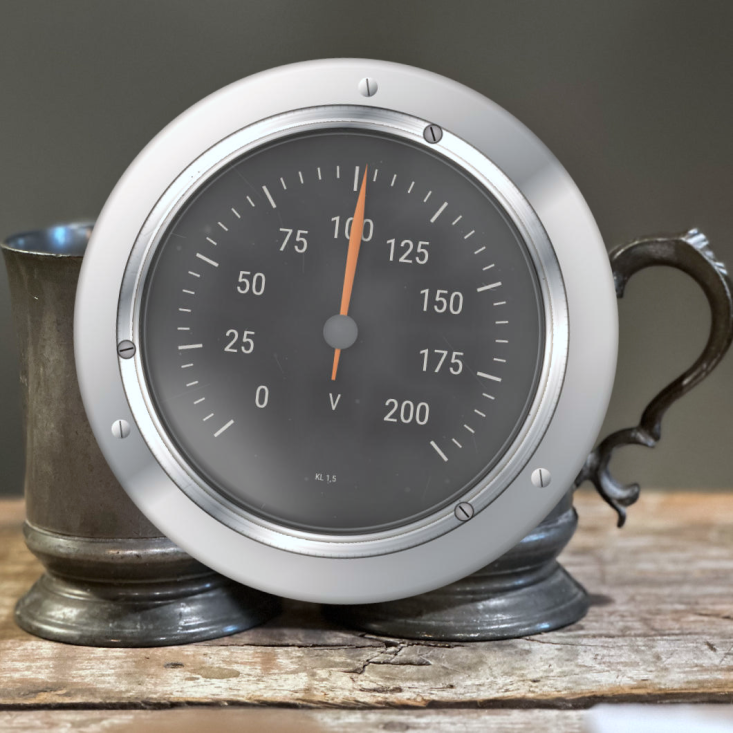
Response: {"value": 102.5, "unit": "V"}
